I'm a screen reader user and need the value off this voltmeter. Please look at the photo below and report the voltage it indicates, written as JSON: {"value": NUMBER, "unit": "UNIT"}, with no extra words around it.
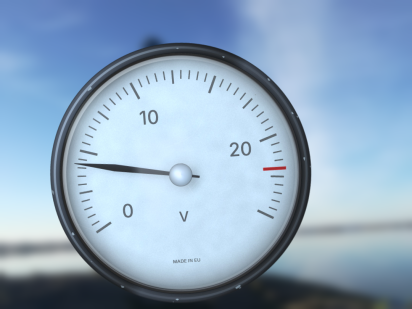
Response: {"value": 4.25, "unit": "V"}
